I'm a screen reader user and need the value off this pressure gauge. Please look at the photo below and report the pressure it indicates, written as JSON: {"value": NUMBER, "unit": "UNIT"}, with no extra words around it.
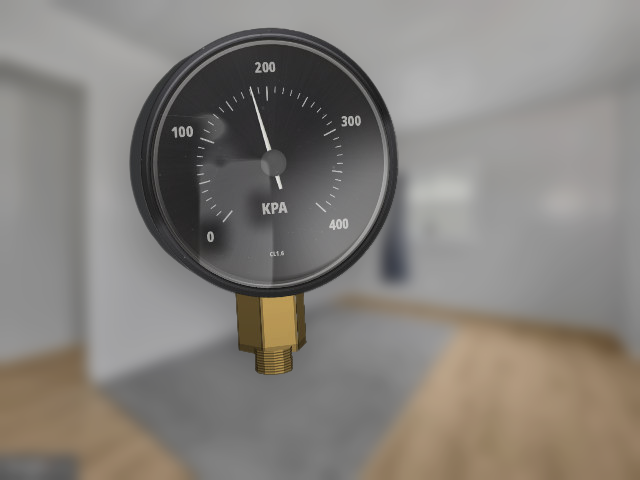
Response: {"value": 180, "unit": "kPa"}
